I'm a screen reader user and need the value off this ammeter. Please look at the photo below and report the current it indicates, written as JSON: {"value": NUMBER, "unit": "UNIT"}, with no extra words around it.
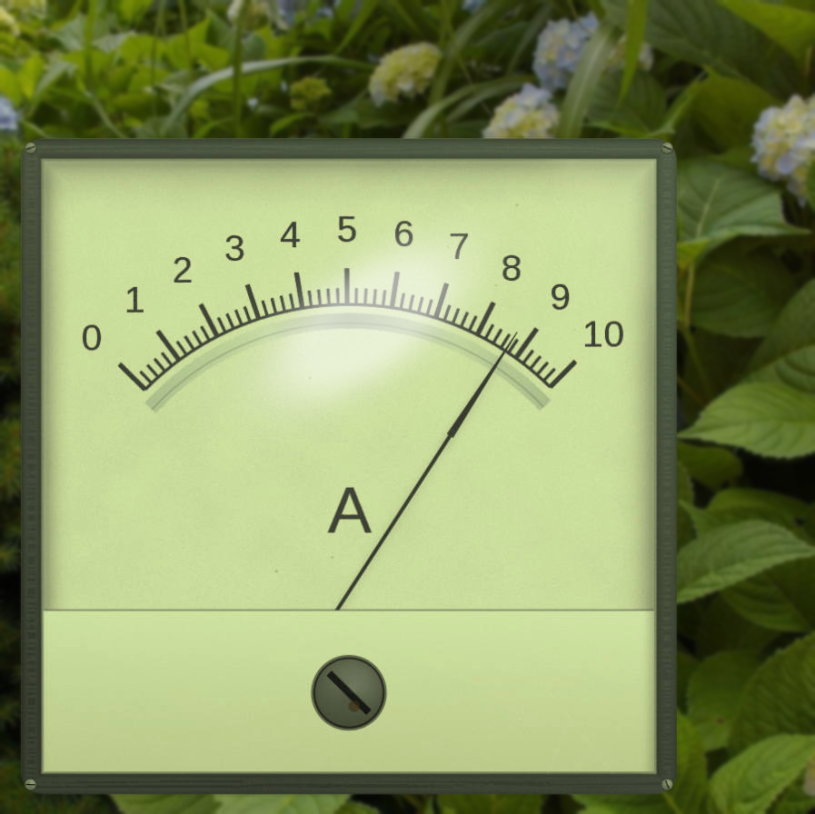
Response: {"value": 8.7, "unit": "A"}
